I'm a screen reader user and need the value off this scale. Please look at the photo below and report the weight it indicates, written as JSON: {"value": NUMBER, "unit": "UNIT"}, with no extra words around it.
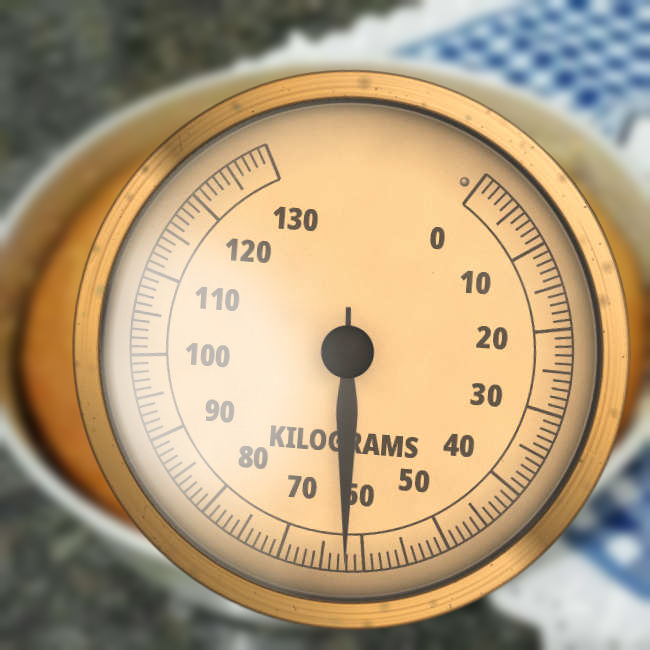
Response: {"value": 62, "unit": "kg"}
